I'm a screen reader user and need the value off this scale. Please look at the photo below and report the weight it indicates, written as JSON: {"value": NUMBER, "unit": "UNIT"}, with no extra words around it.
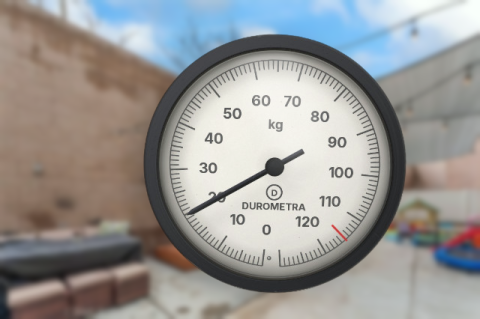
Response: {"value": 20, "unit": "kg"}
